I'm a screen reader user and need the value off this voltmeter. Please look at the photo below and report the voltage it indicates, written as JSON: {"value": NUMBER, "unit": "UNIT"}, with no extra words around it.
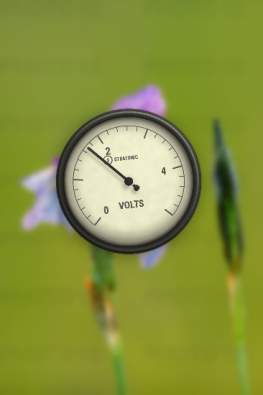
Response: {"value": 1.7, "unit": "V"}
